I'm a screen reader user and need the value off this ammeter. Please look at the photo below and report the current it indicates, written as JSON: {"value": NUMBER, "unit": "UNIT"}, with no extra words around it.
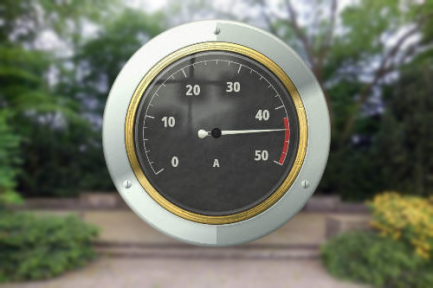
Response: {"value": 44, "unit": "A"}
